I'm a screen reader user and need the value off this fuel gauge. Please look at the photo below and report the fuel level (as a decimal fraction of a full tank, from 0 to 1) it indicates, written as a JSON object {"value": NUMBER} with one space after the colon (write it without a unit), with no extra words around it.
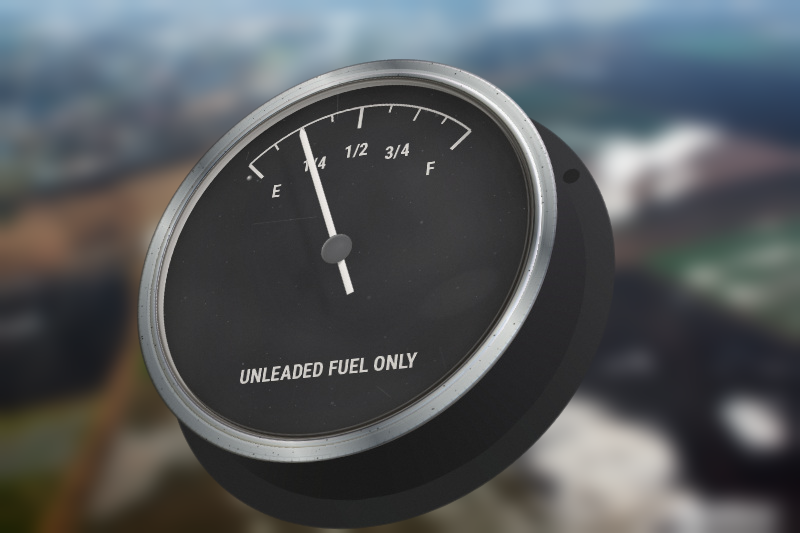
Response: {"value": 0.25}
